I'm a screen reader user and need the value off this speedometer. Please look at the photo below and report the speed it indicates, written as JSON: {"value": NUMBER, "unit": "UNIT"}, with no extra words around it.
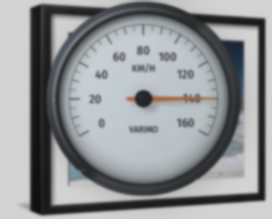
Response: {"value": 140, "unit": "km/h"}
